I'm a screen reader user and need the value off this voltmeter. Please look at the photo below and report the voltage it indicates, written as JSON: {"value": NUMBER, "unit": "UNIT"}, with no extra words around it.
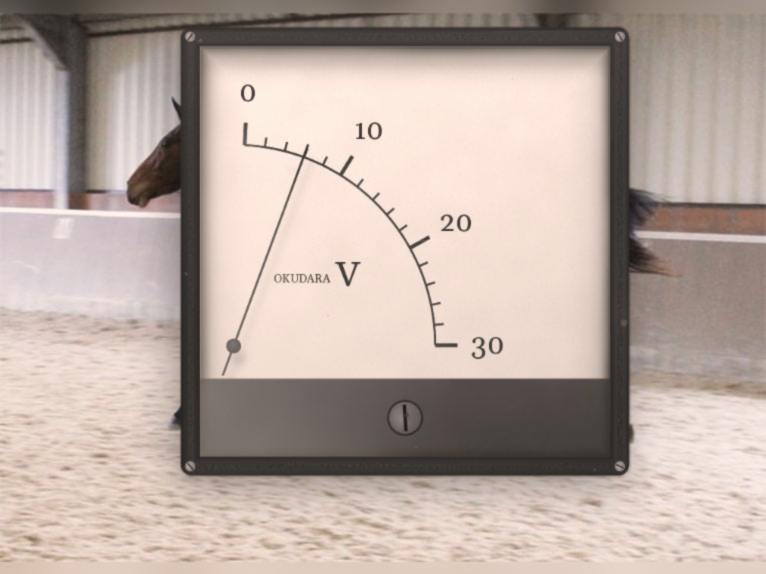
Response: {"value": 6, "unit": "V"}
